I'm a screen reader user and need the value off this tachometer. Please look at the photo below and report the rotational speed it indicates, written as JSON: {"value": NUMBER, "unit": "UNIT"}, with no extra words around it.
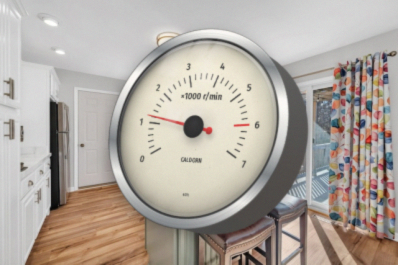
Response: {"value": 1200, "unit": "rpm"}
